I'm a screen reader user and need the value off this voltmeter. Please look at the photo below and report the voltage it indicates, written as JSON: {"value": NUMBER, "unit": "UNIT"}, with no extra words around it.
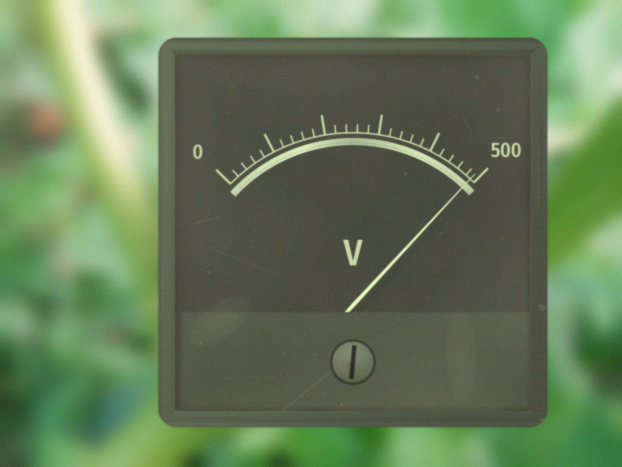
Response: {"value": 490, "unit": "V"}
